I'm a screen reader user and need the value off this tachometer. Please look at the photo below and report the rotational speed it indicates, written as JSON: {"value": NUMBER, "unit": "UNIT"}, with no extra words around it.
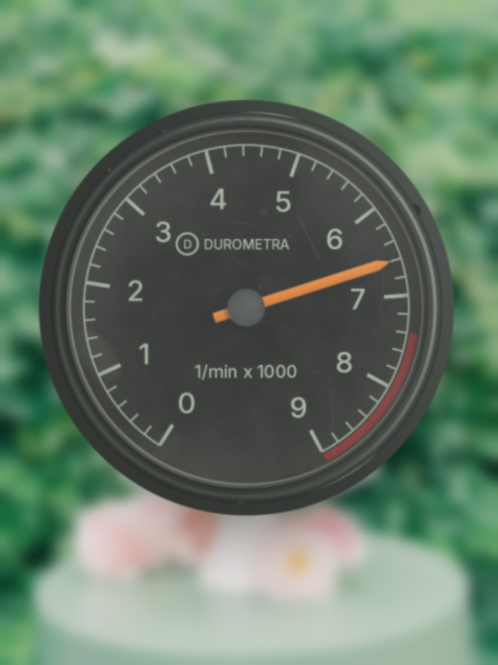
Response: {"value": 6600, "unit": "rpm"}
